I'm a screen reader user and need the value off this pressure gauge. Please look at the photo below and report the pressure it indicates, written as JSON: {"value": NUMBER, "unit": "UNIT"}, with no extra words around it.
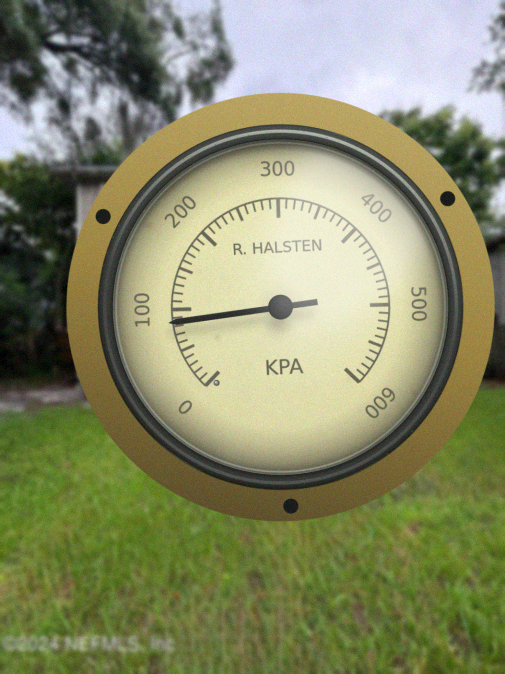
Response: {"value": 85, "unit": "kPa"}
